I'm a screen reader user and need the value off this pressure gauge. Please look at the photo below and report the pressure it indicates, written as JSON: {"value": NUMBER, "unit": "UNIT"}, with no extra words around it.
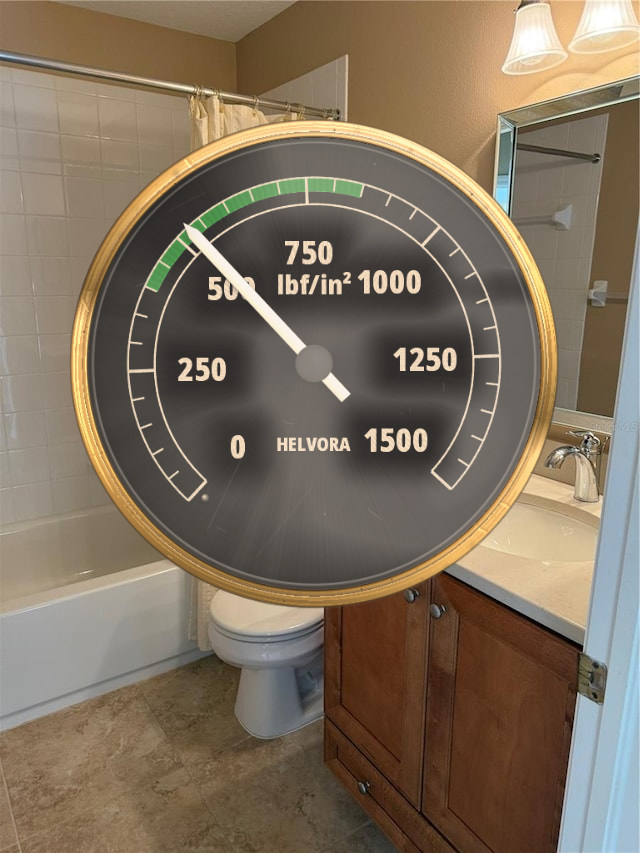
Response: {"value": 525, "unit": "psi"}
